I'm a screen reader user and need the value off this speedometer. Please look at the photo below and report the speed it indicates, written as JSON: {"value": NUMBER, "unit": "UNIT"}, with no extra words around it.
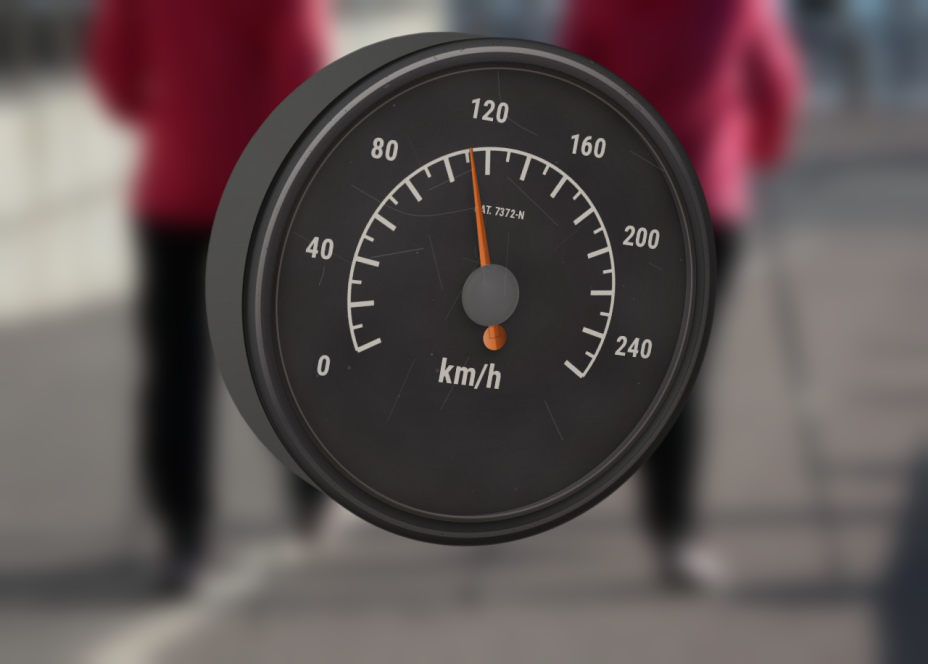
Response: {"value": 110, "unit": "km/h"}
